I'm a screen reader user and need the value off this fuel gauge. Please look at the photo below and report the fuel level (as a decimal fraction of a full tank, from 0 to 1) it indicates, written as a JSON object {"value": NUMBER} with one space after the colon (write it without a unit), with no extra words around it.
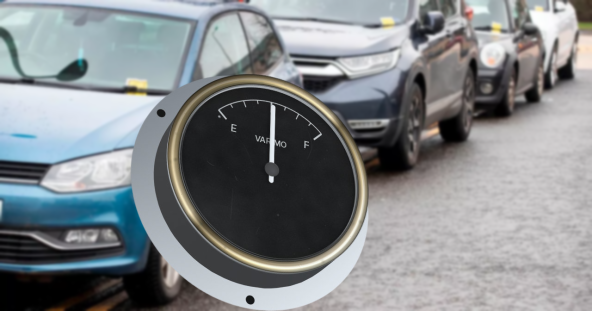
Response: {"value": 0.5}
